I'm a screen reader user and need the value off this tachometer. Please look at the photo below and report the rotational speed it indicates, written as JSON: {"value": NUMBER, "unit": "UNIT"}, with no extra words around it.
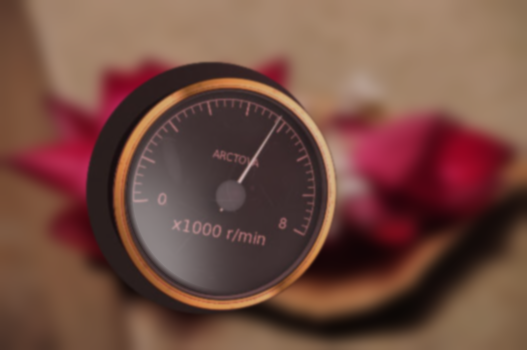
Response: {"value": 4800, "unit": "rpm"}
